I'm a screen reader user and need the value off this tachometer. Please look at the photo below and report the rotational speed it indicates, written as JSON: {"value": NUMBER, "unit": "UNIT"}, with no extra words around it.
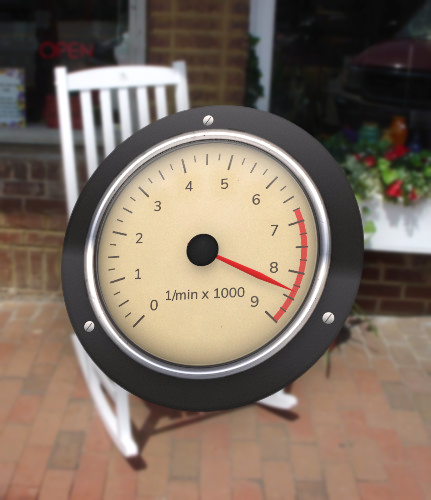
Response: {"value": 8375, "unit": "rpm"}
